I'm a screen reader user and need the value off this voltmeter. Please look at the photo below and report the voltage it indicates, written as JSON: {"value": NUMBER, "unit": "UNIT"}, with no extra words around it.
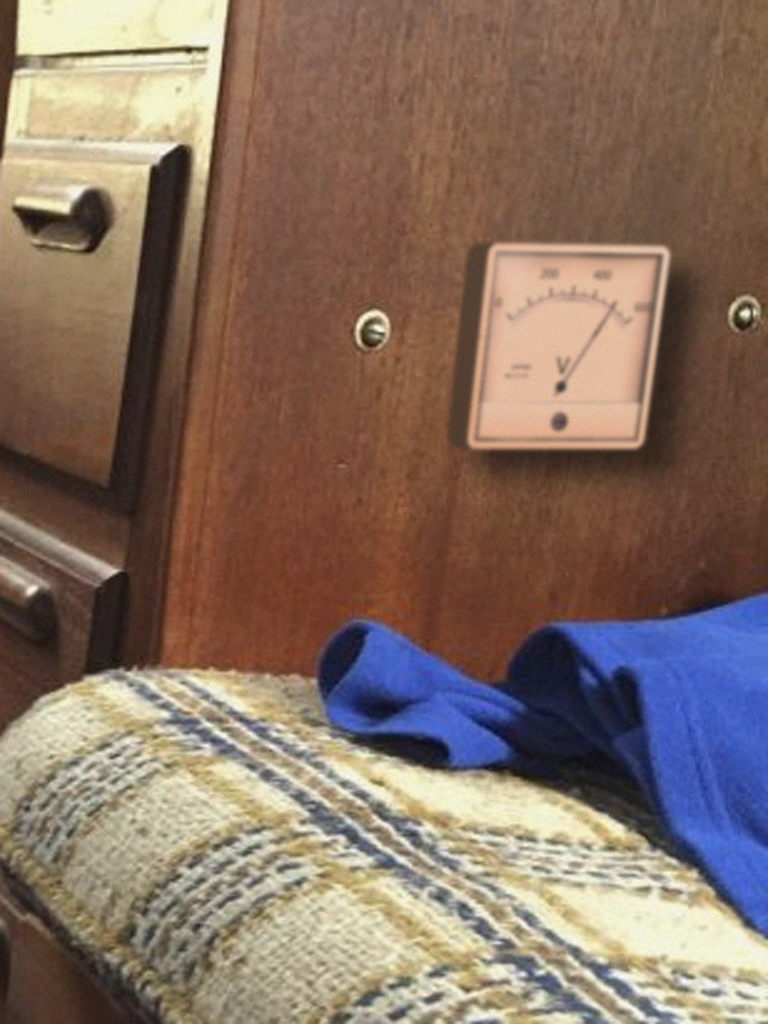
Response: {"value": 500, "unit": "V"}
